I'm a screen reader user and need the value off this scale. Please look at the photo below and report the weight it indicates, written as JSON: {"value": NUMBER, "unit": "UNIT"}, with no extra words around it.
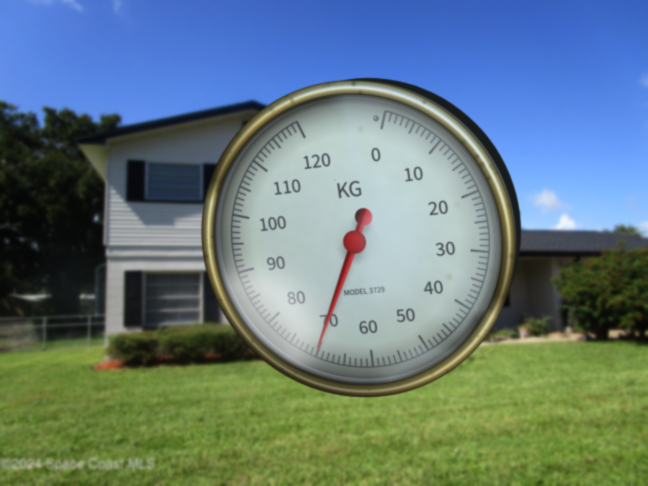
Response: {"value": 70, "unit": "kg"}
